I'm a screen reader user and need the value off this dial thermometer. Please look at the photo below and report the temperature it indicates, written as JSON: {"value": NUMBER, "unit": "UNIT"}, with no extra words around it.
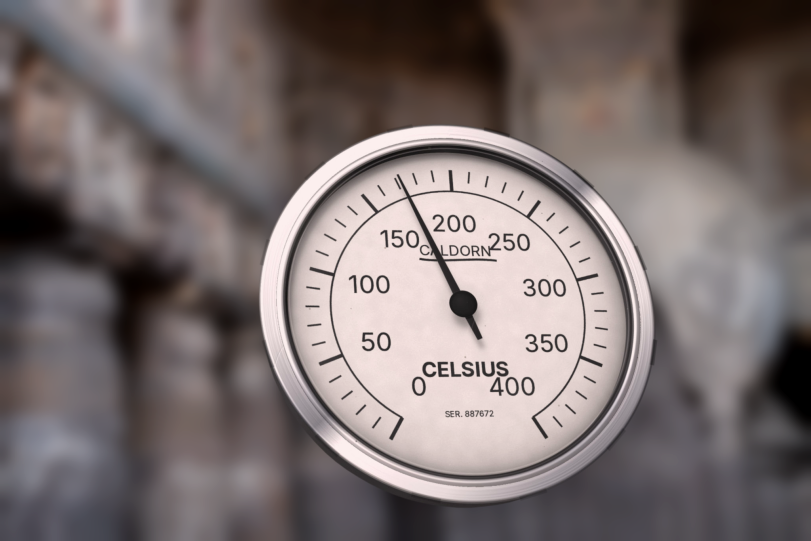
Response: {"value": 170, "unit": "°C"}
